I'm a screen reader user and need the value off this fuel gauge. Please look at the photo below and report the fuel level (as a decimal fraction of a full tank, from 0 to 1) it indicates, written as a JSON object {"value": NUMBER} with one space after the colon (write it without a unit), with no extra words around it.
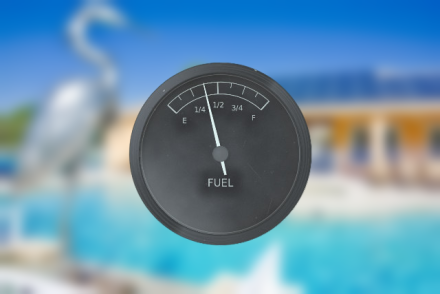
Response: {"value": 0.375}
